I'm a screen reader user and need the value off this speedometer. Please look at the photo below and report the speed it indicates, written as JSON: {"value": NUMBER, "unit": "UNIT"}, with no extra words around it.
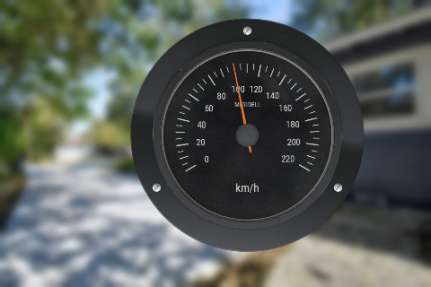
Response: {"value": 100, "unit": "km/h"}
